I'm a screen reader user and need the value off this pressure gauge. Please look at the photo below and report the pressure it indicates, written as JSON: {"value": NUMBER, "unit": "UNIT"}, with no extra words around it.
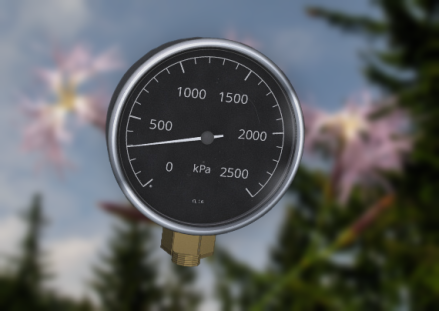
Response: {"value": 300, "unit": "kPa"}
